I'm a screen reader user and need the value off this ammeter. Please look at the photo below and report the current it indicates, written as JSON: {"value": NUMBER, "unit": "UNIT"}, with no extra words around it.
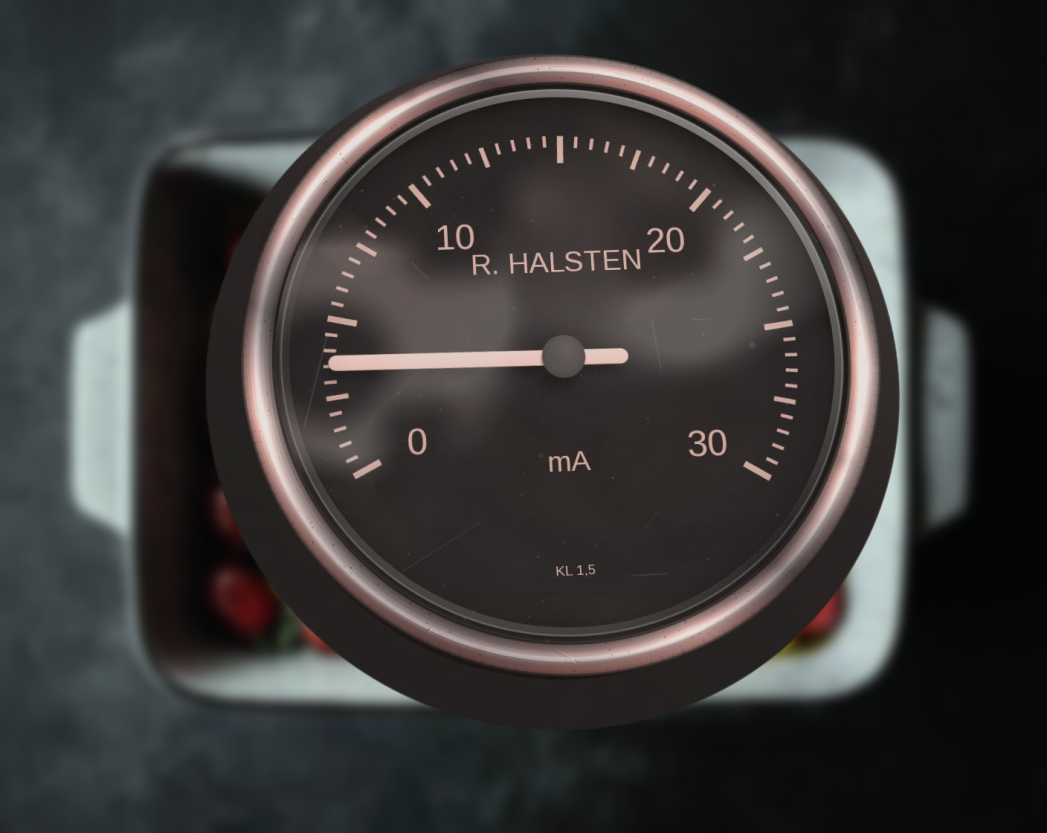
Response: {"value": 3.5, "unit": "mA"}
